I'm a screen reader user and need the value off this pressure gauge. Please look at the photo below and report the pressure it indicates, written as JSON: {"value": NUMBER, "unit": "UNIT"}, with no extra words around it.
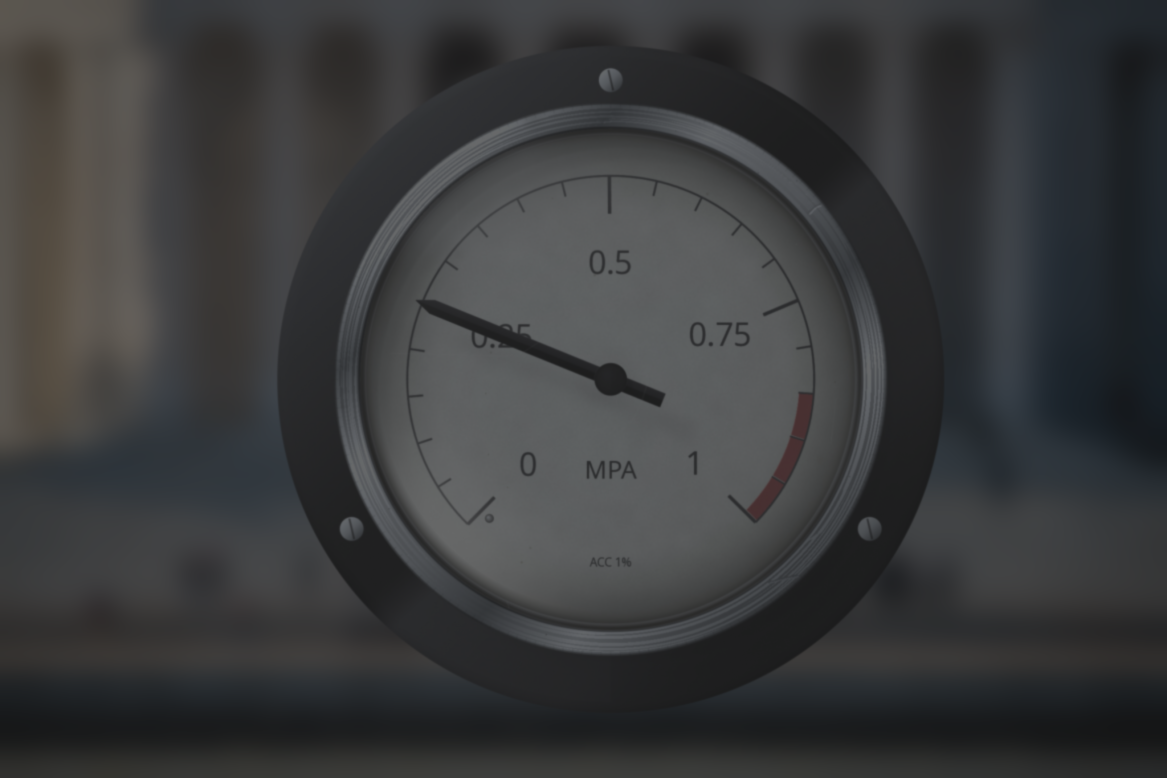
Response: {"value": 0.25, "unit": "MPa"}
